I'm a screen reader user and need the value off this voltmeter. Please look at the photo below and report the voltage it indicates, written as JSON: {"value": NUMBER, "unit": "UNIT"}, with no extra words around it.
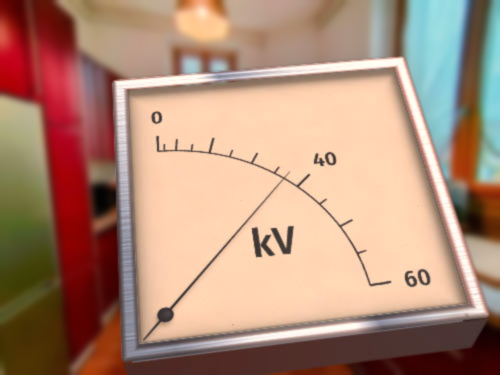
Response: {"value": 37.5, "unit": "kV"}
